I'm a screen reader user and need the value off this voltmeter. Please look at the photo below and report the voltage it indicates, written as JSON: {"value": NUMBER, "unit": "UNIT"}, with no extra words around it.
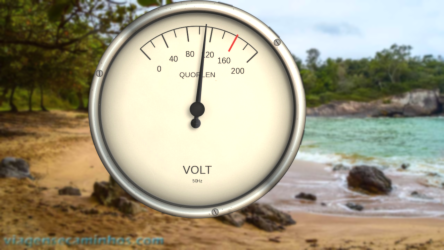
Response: {"value": 110, "unit": "V"}
